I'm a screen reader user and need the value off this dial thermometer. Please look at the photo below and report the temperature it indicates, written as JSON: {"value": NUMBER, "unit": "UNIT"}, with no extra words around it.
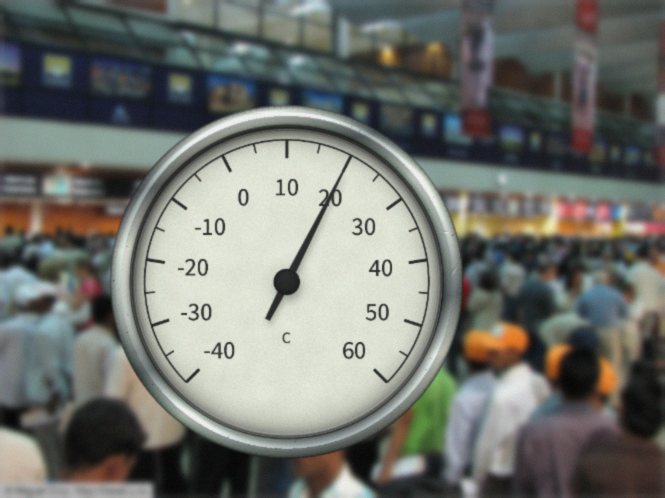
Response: {"value": 20, "unit": "°C"}
